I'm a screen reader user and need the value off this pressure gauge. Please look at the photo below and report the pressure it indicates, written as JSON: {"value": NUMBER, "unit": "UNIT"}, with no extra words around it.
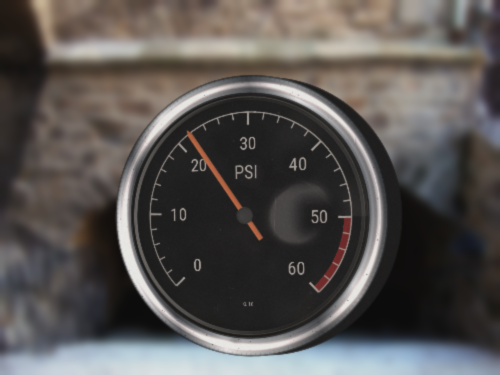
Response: {"value": 22, "unit": "psi"}
